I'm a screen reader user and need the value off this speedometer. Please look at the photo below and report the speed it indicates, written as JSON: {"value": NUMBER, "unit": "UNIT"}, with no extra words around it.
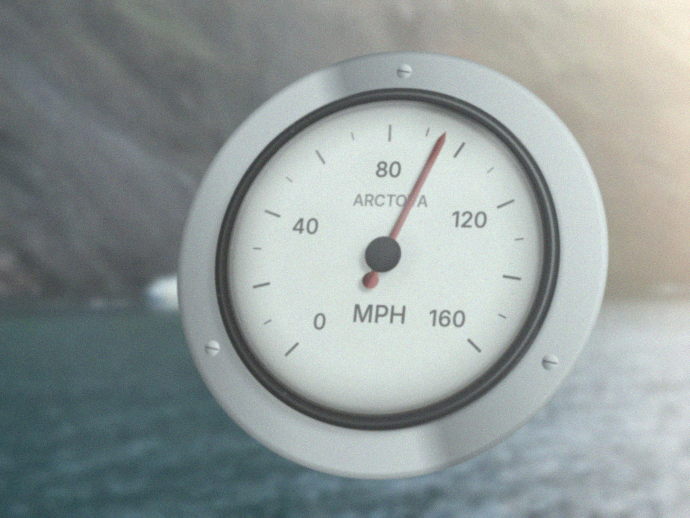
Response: {"value": 95, "unit": "mph"}
